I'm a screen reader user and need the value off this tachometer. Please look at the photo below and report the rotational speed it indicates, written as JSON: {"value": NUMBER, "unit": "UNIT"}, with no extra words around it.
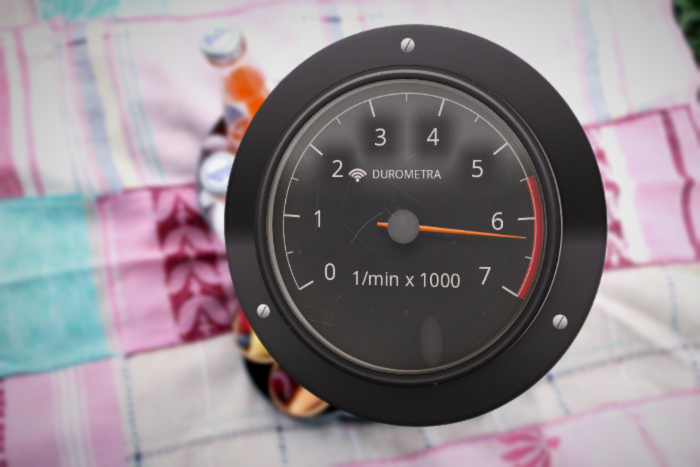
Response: {"value": 6250, "unit": "rpm"}
